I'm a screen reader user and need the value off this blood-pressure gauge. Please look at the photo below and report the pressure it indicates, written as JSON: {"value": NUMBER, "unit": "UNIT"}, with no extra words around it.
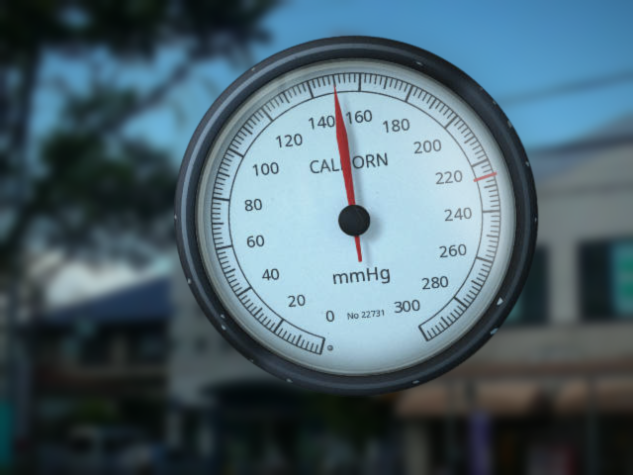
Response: {"value": 150, "unit": "mmHg"}
